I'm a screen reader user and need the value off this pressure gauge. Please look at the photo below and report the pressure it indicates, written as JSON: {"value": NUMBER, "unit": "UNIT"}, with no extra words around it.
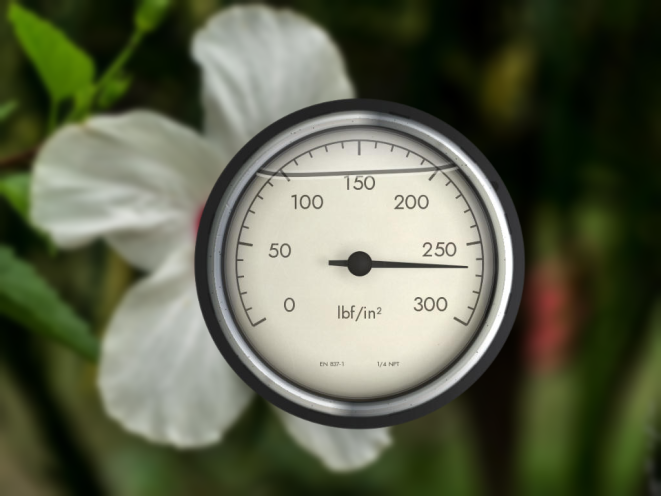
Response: {"value": 265, "unit": "psi"}
